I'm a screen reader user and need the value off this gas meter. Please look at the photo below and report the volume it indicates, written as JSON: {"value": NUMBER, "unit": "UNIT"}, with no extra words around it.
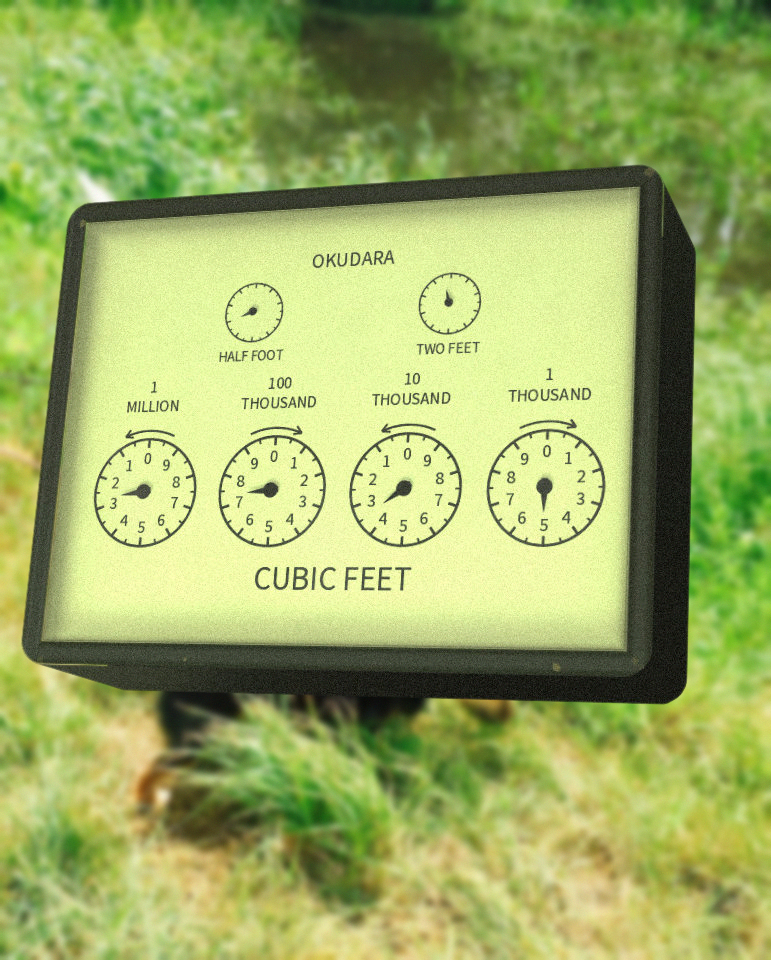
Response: {"value": 273500, "unit": "ft³"}
